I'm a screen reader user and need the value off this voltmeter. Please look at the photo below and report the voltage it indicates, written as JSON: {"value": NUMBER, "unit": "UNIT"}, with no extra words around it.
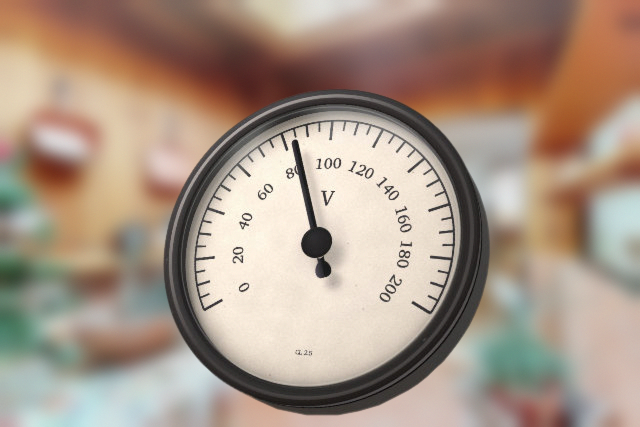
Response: {"value": 85, "unit": "V"}
